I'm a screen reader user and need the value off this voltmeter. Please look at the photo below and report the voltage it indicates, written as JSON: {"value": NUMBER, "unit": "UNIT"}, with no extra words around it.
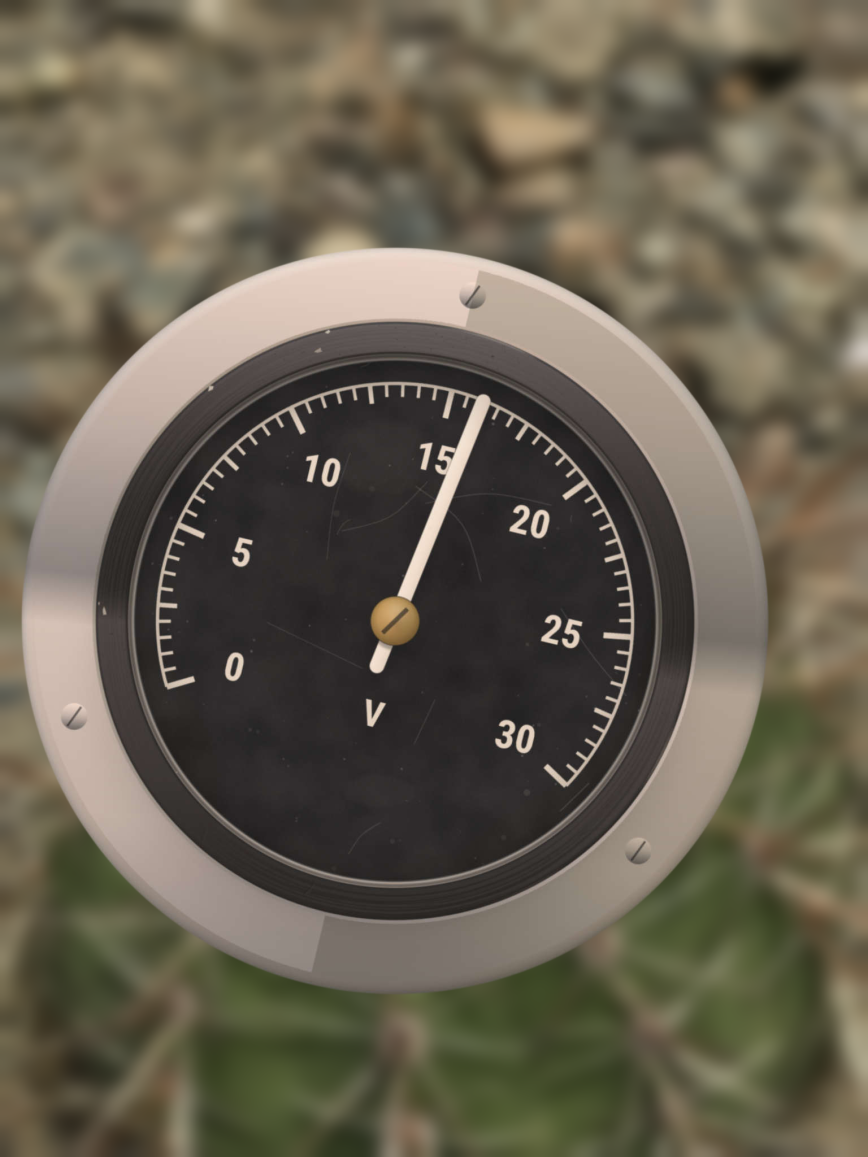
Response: {"value": 16, "unit": "V"}
